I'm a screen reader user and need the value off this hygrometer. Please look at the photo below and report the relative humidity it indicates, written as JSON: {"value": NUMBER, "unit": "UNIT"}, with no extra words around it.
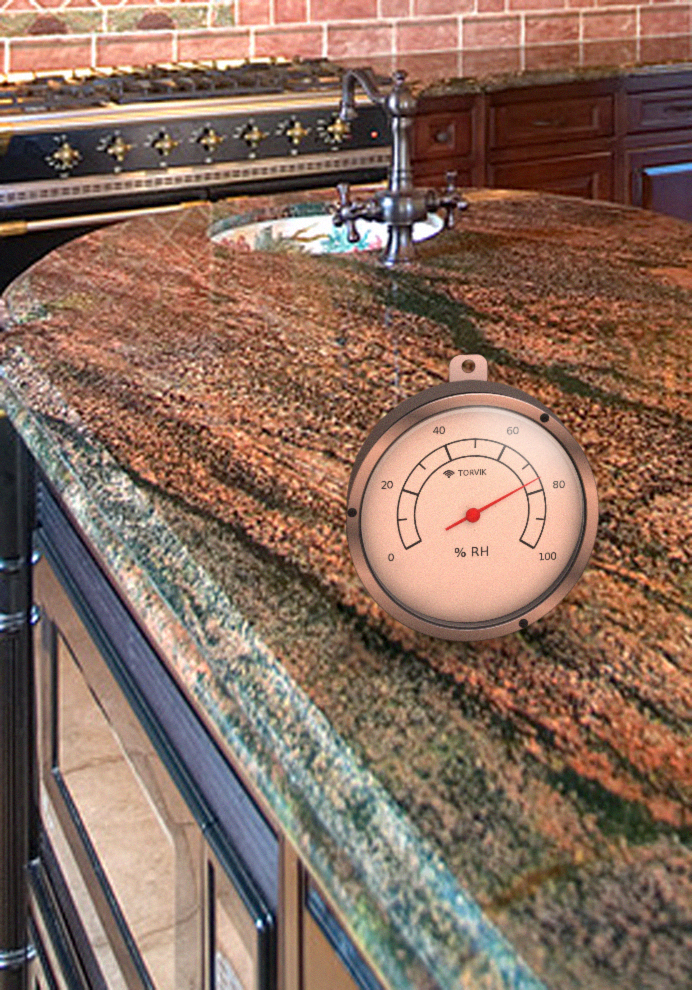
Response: {"value": 75, "unit": "%"}
